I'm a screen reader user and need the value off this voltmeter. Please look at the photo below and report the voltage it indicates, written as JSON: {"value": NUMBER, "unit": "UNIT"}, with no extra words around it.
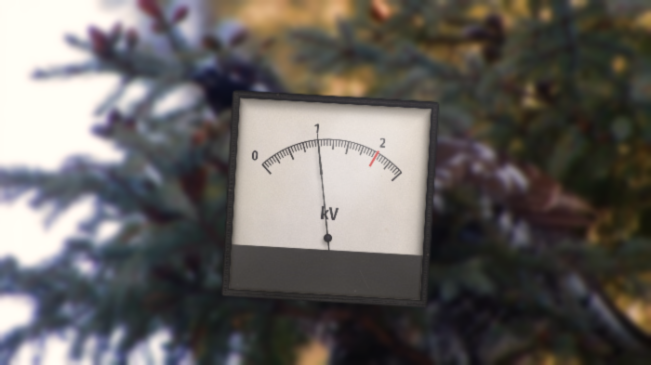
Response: {"value": 1, "unit": "kV"}
